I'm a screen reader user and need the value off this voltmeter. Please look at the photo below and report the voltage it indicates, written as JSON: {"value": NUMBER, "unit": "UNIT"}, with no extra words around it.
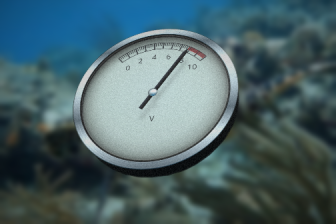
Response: {"value": 8, "unit": "V"}
